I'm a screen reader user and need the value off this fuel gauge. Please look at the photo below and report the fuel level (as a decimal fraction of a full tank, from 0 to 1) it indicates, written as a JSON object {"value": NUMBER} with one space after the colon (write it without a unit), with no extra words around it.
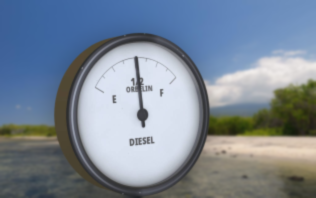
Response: {"value": 0.5}
